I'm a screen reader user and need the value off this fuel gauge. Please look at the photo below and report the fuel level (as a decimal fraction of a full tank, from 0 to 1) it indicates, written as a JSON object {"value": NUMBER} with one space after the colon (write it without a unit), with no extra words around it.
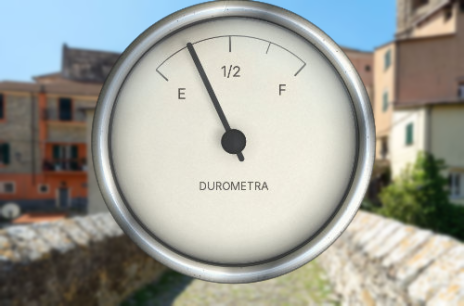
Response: {"value": 0.25}
